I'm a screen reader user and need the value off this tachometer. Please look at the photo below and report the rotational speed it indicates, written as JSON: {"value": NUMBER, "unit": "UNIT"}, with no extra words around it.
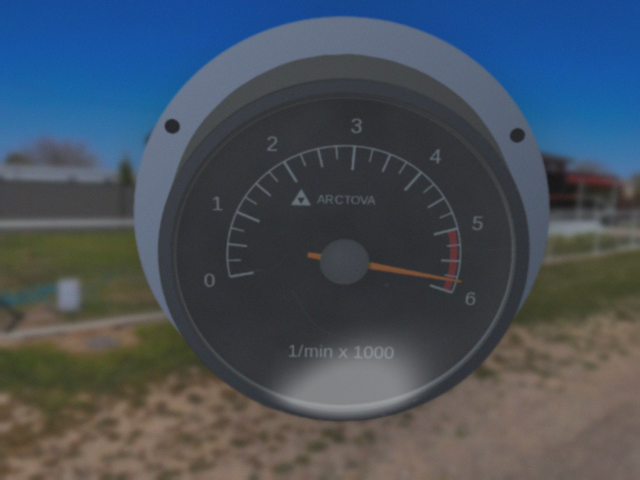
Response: {"value": 5750, "unit": "rpm"}
